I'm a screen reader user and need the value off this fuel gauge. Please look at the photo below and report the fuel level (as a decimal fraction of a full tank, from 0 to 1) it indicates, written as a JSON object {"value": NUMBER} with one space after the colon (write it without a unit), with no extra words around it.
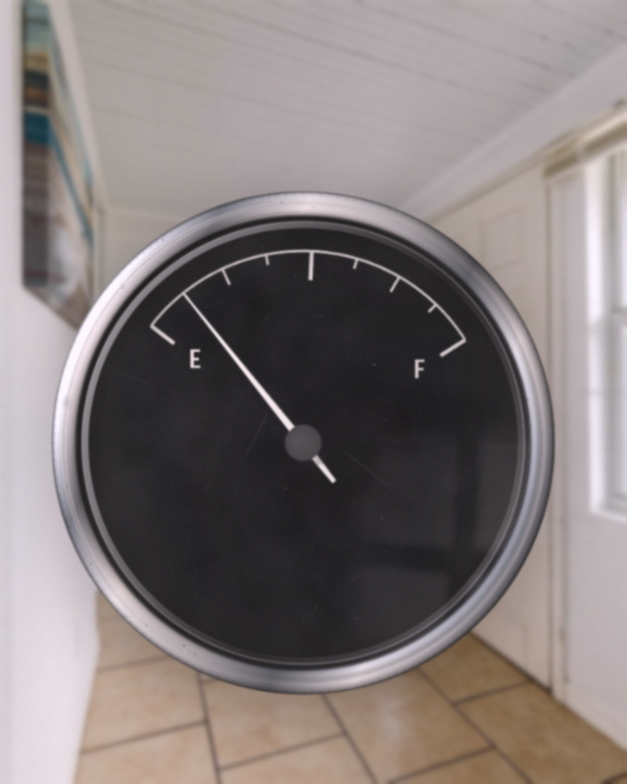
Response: {"value": 0.125}
